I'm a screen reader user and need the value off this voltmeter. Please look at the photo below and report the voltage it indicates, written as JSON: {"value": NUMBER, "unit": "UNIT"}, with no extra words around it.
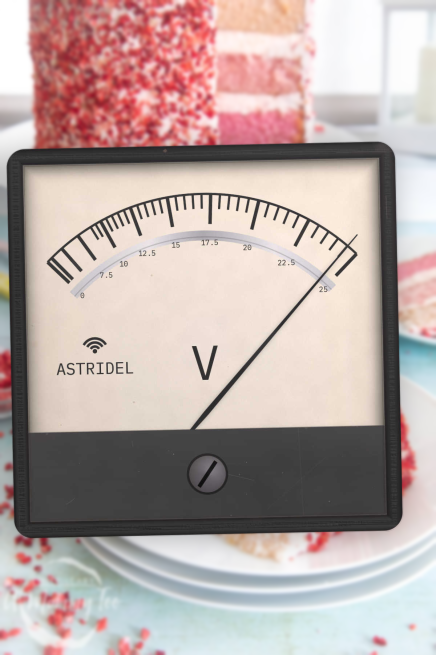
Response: {"value": 24.5, "unit": "V"}
